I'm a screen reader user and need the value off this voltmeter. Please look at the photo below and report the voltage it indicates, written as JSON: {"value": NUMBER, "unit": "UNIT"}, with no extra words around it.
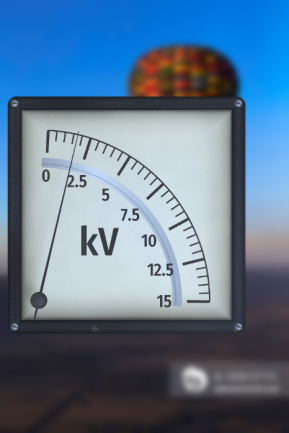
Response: {"value": 1.75, "unit": "kV"}
